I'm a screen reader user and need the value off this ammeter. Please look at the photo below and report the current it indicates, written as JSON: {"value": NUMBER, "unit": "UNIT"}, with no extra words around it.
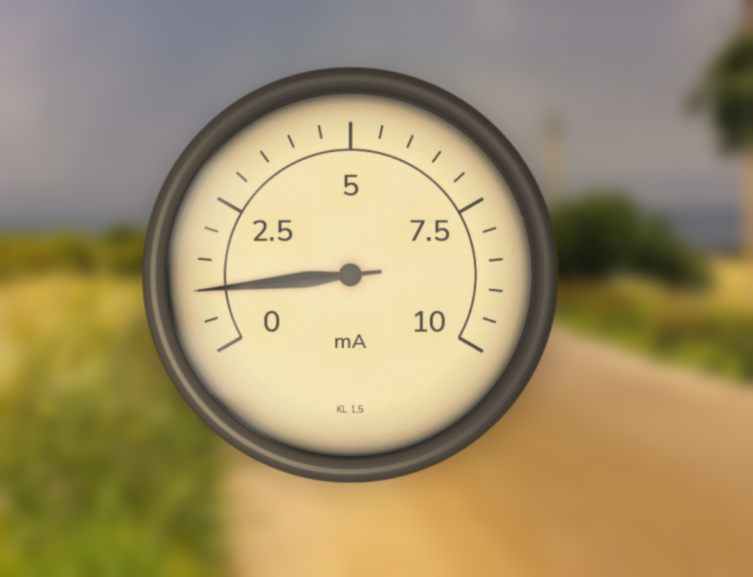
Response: {"value": 1, "unit": "mA"}
